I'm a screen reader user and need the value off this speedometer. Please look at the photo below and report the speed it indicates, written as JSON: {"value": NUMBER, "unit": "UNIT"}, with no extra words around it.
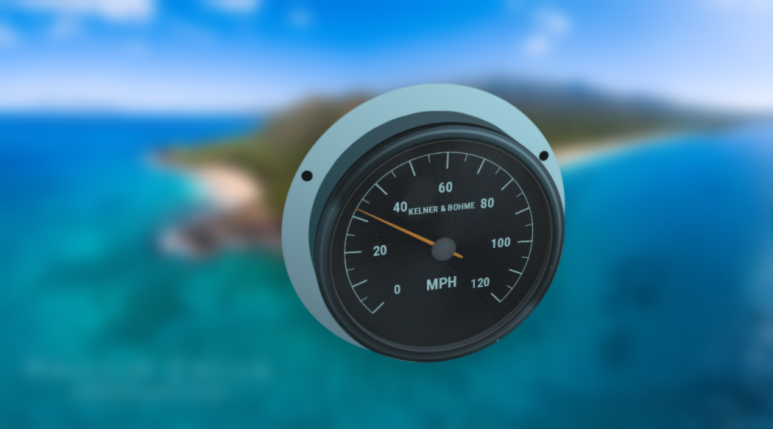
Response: {"value": 32.5, "unit": "mph"}
